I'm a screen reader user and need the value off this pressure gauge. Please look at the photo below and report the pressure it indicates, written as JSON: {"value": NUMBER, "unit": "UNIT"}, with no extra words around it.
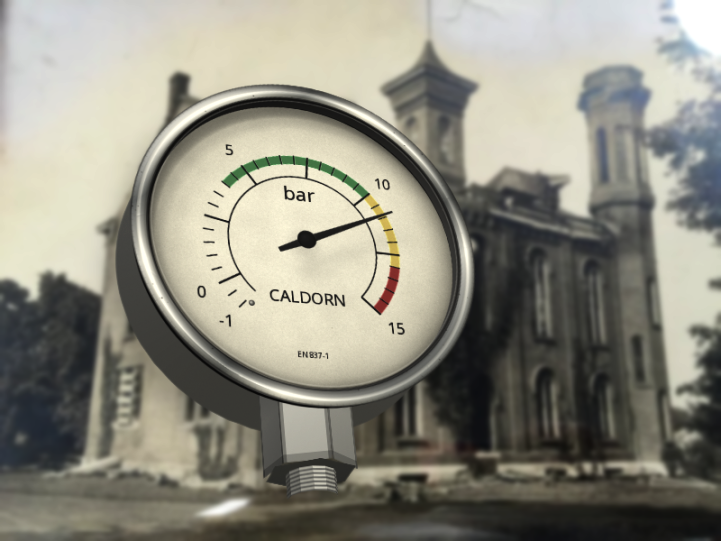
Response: {"value": 11, "unit": "bar"}
